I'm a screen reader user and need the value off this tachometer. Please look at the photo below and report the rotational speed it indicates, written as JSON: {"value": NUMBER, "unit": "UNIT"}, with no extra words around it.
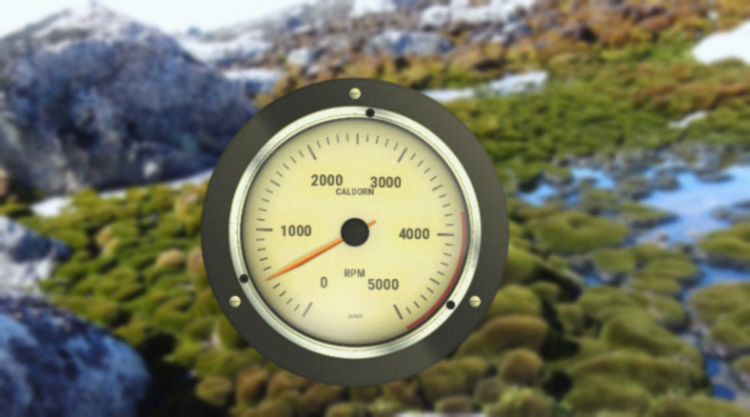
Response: {"value": 500, "unit": "rpm"}
